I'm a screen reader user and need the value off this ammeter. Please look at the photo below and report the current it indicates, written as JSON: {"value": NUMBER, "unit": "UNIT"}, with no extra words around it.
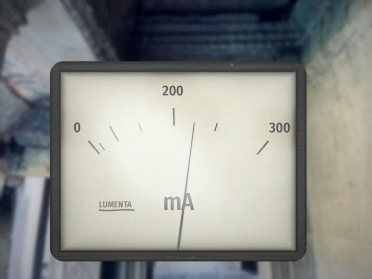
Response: {"value": 225, "unit": "mA"}
